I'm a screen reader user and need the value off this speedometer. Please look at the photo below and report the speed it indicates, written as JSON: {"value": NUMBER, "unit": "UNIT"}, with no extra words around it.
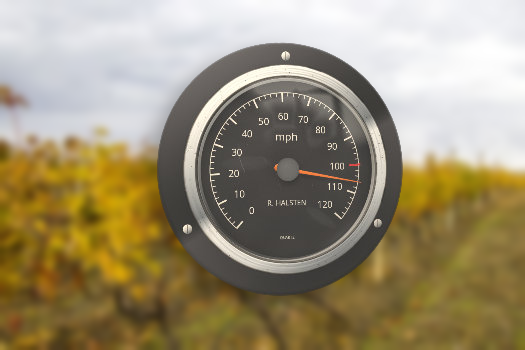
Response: {"value": 106, "unit": "mph"}
